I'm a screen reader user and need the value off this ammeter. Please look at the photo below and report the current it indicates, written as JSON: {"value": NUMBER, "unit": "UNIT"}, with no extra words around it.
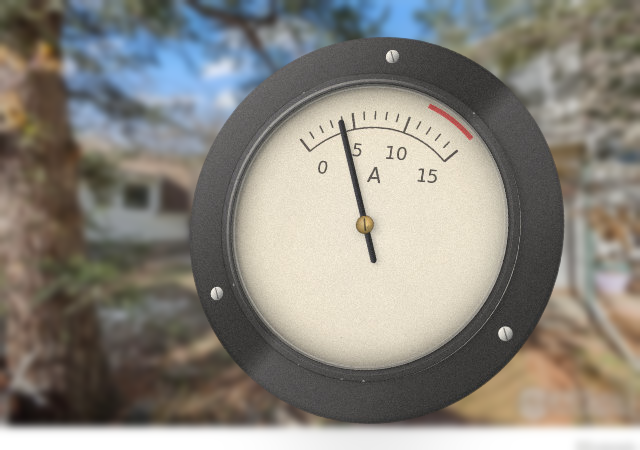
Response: {"value": 4, "unit": "A"}
